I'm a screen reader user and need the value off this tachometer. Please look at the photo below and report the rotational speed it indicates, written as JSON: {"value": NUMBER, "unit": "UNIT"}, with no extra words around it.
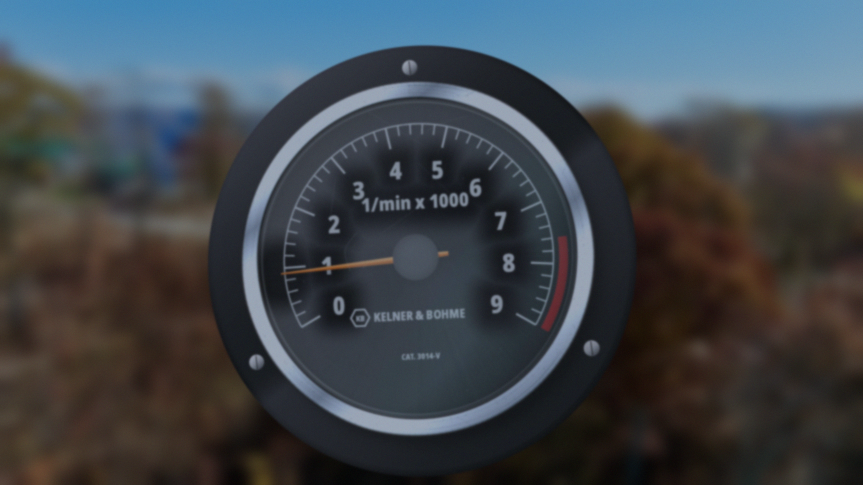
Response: {"value": 900, "unit": "rpm"}
